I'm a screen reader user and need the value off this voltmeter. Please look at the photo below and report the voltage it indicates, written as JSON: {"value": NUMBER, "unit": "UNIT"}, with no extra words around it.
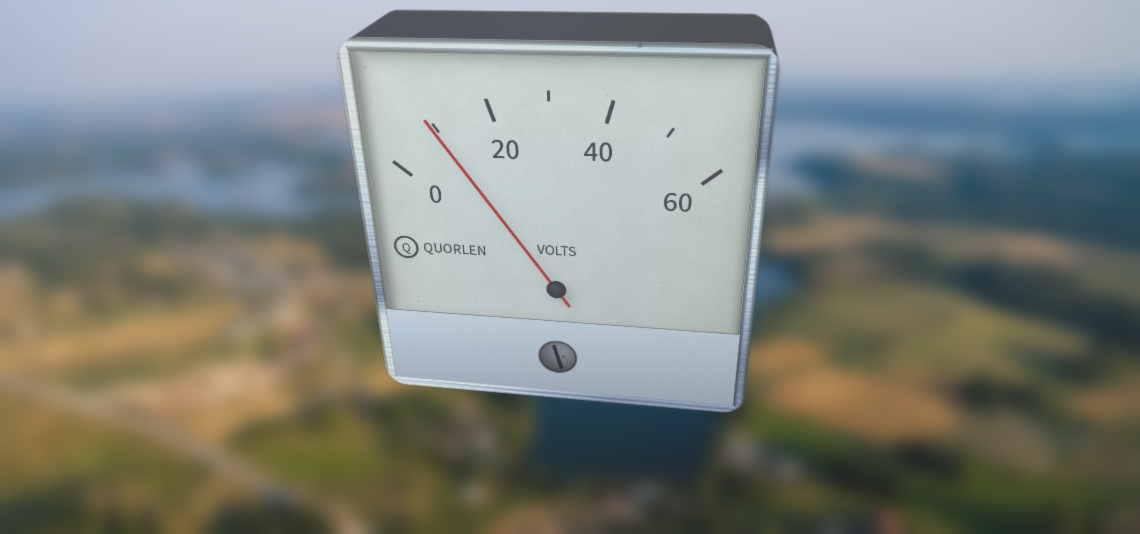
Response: {"value": 10, "unit": "V"}
